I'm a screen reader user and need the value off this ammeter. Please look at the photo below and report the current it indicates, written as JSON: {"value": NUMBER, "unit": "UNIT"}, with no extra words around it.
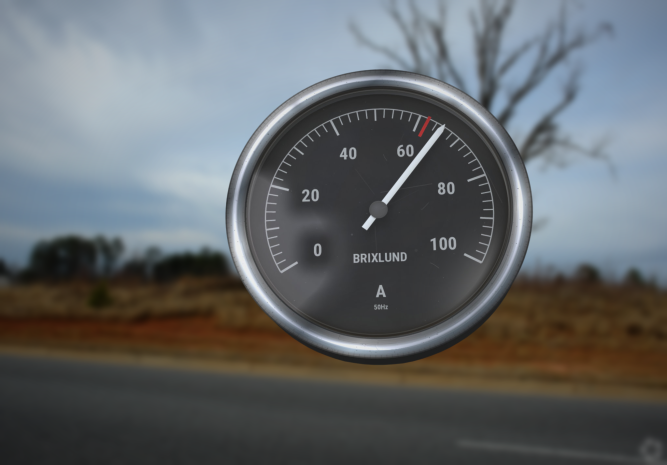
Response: {"value": 66, "unit": "A"}
